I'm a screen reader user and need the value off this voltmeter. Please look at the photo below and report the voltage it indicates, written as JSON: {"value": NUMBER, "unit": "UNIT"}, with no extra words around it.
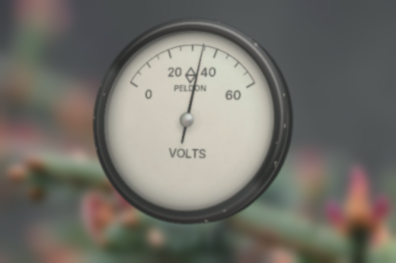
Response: {"value": 35, "unit": "V"}
